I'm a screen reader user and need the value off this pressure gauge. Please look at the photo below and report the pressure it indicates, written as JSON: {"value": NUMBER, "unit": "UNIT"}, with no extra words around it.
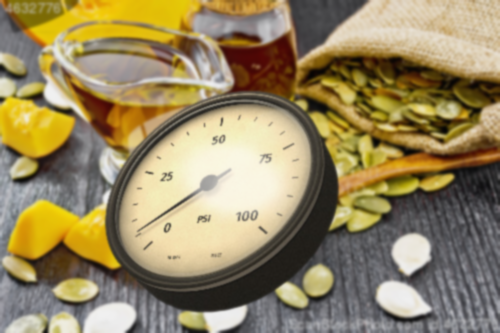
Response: {"value": 5, "unit": "psi"}
